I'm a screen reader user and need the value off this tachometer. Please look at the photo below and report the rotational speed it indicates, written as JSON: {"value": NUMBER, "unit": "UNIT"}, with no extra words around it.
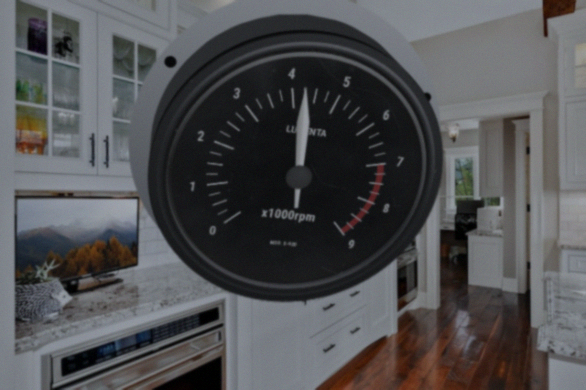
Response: {"value": 4250, "unit": "rpm"}
